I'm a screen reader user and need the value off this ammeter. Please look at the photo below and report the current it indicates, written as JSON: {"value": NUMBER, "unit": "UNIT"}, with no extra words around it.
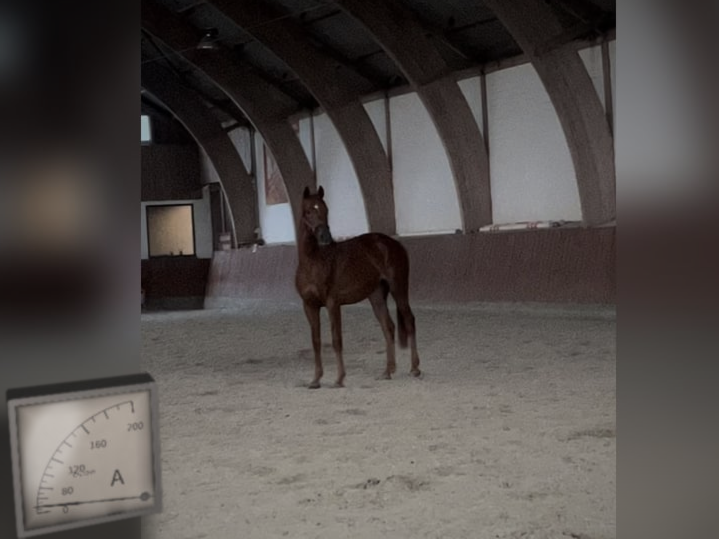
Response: {"value": 40, "unit": "A"}
